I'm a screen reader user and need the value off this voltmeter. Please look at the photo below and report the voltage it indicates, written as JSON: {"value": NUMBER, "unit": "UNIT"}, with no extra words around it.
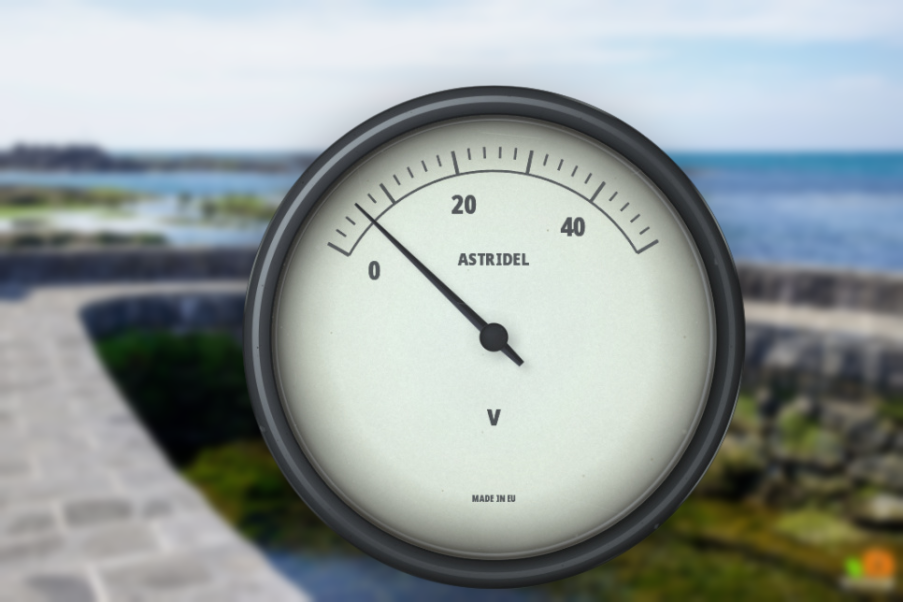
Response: {"value": 6, "unit": "V"}
